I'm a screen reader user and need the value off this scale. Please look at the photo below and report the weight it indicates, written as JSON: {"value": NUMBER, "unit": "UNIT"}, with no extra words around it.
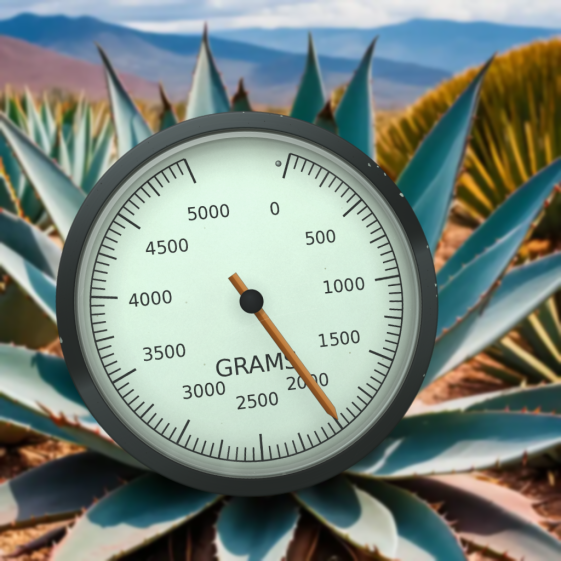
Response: {"value": 2000, "unit": "g"}
